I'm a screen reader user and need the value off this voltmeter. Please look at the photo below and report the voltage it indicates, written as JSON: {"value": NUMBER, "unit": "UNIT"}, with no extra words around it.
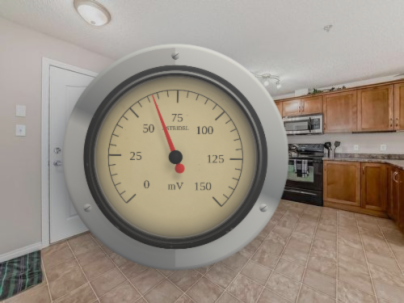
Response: {"value": 62.5, "unit": "mV"}
